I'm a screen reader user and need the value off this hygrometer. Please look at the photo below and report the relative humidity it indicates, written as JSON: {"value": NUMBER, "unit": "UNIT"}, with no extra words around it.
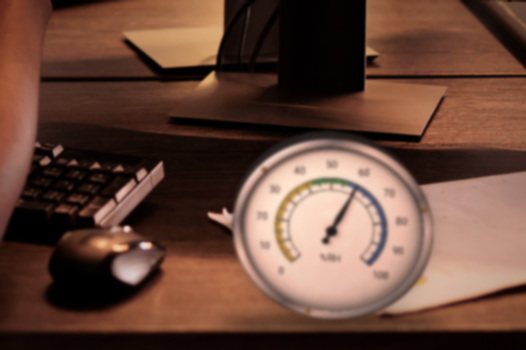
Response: {"value": 60, "unit": "%"}
